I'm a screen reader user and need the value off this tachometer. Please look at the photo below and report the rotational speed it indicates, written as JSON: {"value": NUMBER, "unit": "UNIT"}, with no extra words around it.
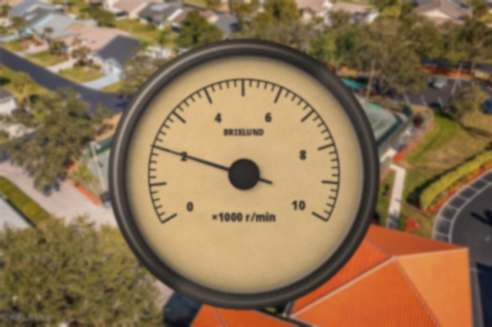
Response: {"value": 2000, "unit": "rpm"}
